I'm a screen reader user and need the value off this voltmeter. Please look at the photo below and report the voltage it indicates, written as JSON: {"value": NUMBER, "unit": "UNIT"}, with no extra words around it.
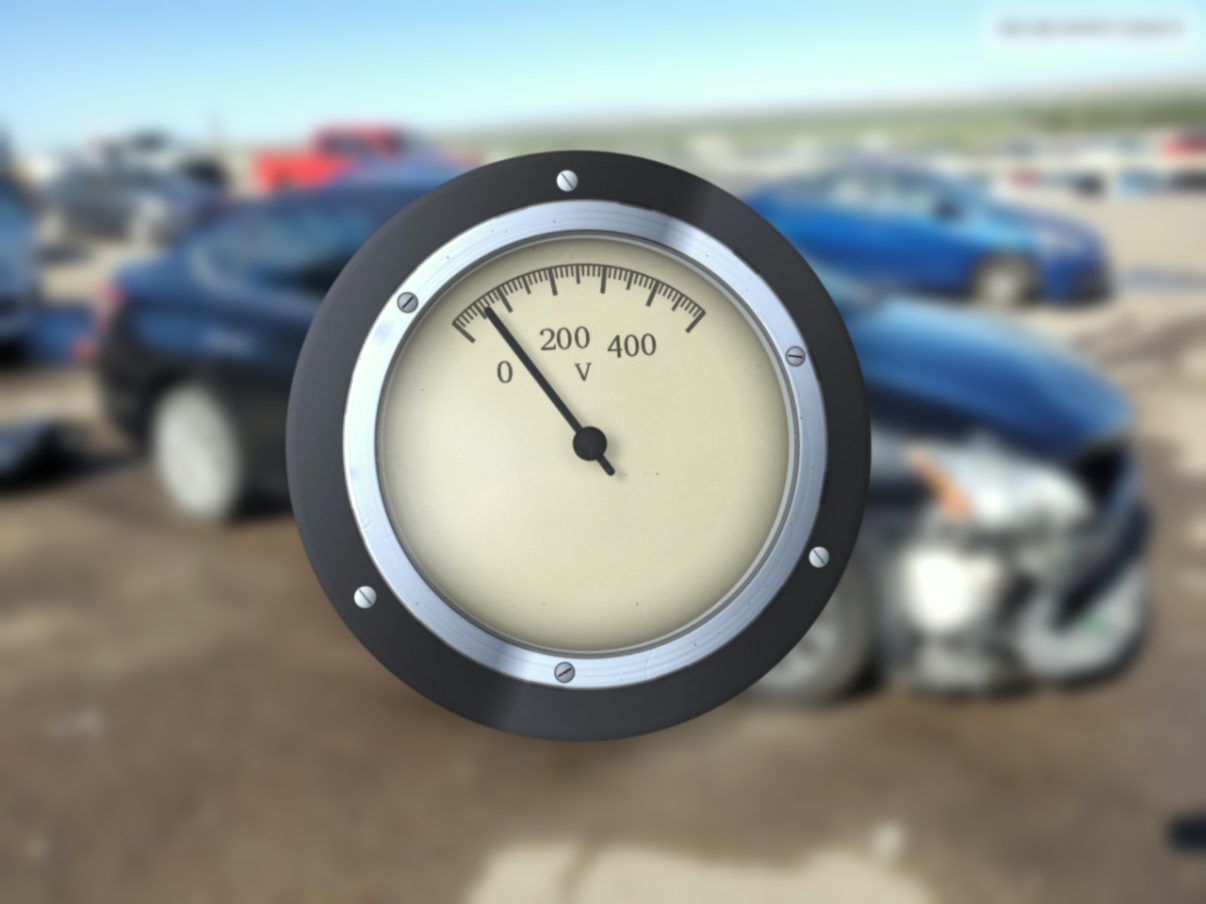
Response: {"value": 60, "unit": "V"}
